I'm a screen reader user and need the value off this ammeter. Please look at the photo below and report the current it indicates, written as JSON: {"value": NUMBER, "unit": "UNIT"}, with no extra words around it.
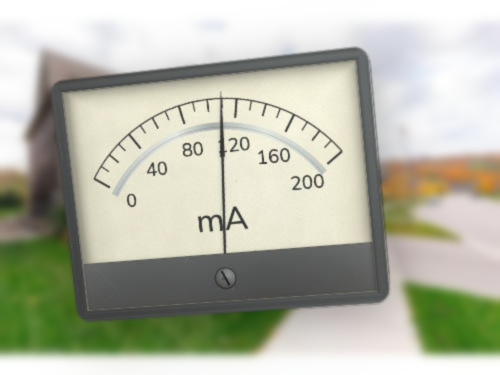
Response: {"value": 110, "unit": "mA"}
